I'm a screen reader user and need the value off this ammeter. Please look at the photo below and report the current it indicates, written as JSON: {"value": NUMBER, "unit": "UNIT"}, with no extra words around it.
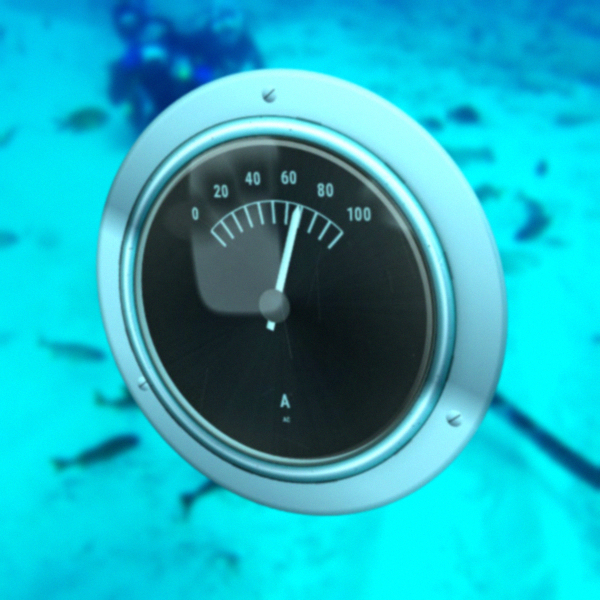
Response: {"value": 70, "unit": "A"}
